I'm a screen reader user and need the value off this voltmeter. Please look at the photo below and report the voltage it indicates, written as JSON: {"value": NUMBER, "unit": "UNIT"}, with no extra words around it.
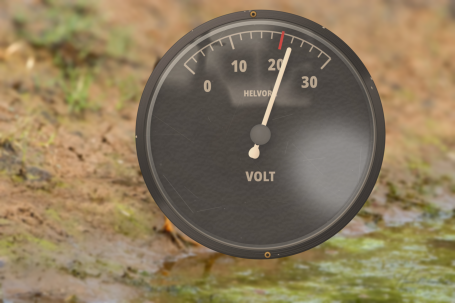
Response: {"value": 22, "unit": "V"}
